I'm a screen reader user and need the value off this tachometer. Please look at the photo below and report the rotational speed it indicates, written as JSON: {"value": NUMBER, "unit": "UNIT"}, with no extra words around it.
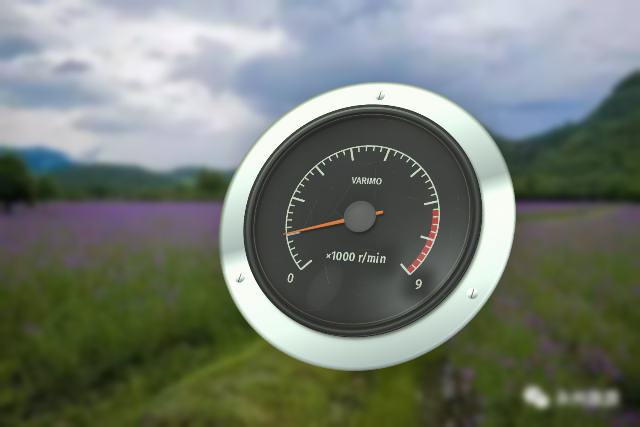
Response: {"value": 1000, "unit": "rpm"}
